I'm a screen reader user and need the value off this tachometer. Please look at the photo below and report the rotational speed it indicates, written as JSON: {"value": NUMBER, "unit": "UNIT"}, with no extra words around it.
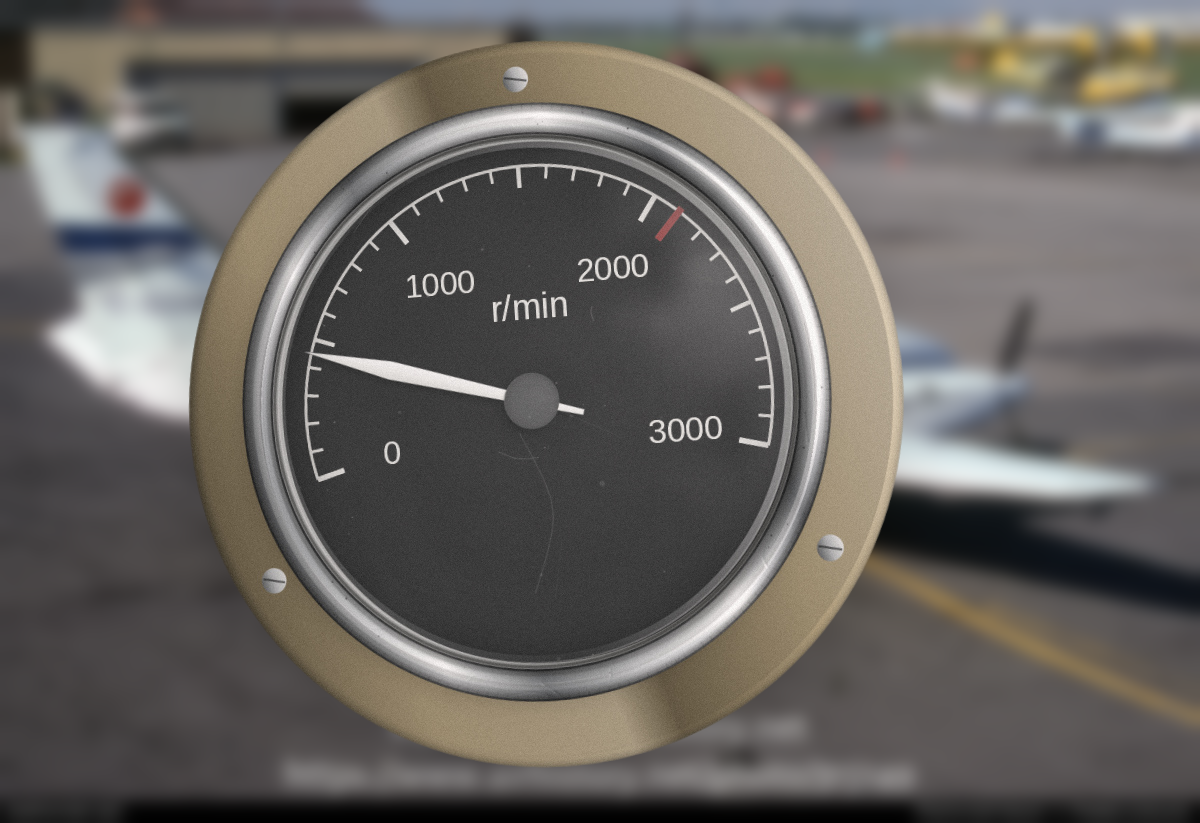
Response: {"value": 450, "unit": "rpm"}
